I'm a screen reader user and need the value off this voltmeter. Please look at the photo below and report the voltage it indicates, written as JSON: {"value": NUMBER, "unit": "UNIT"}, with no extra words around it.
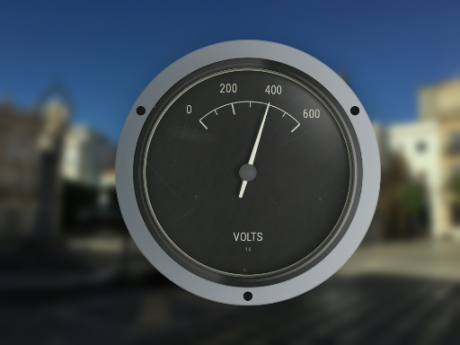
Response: {"value": 400, "unit": "V"}
